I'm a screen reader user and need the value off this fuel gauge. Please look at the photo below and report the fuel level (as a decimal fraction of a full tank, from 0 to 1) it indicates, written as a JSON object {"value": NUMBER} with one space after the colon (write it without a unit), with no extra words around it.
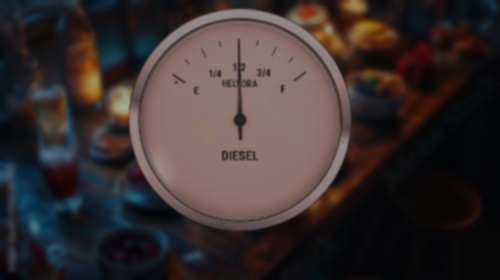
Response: {"value": 0.5}
